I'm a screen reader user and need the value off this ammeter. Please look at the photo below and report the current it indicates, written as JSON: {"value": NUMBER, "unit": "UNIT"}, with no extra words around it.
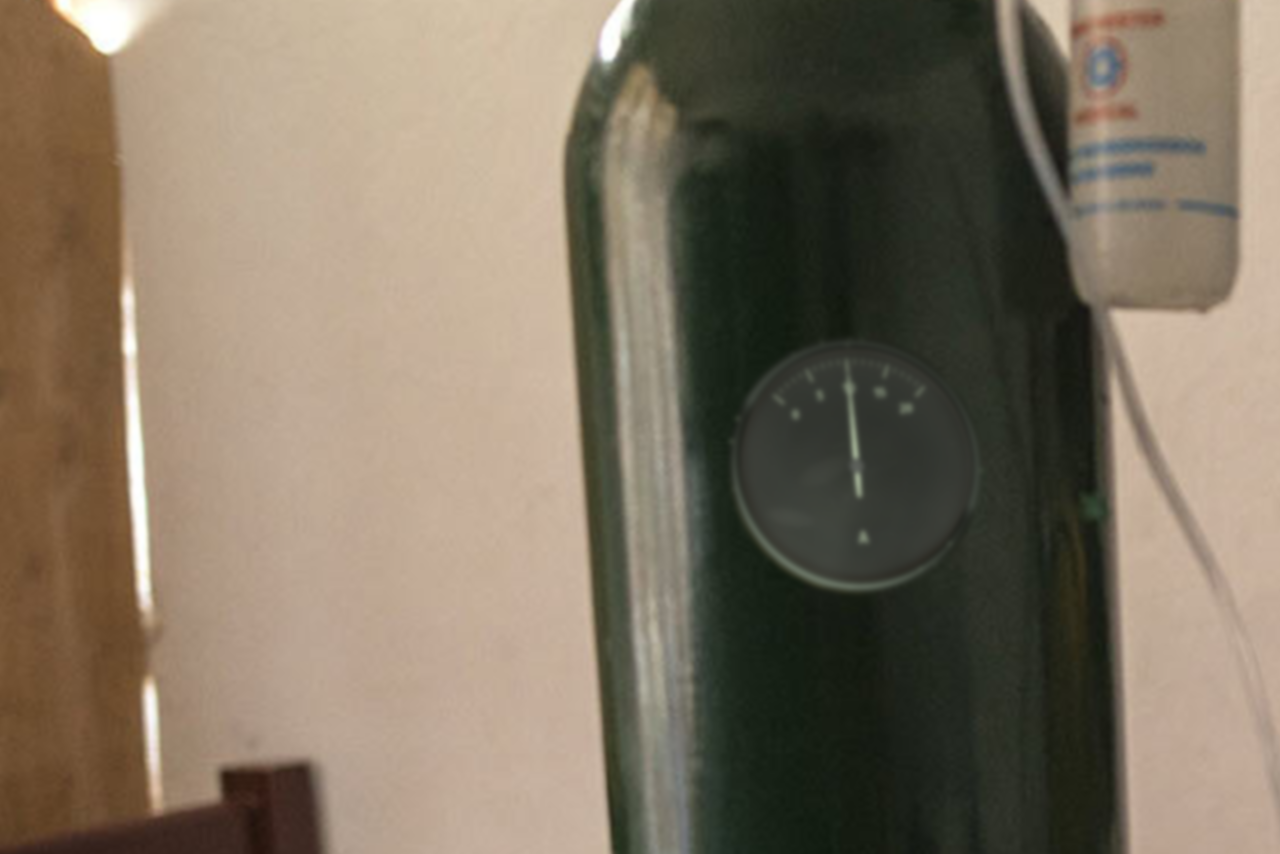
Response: {"value": 10, "unit": "A"}
